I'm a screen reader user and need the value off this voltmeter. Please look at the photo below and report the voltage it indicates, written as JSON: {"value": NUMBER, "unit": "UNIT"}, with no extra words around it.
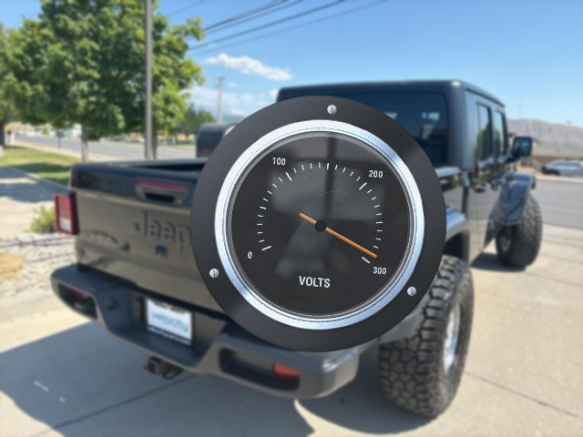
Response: {"value": 290, "unit": "V"}
